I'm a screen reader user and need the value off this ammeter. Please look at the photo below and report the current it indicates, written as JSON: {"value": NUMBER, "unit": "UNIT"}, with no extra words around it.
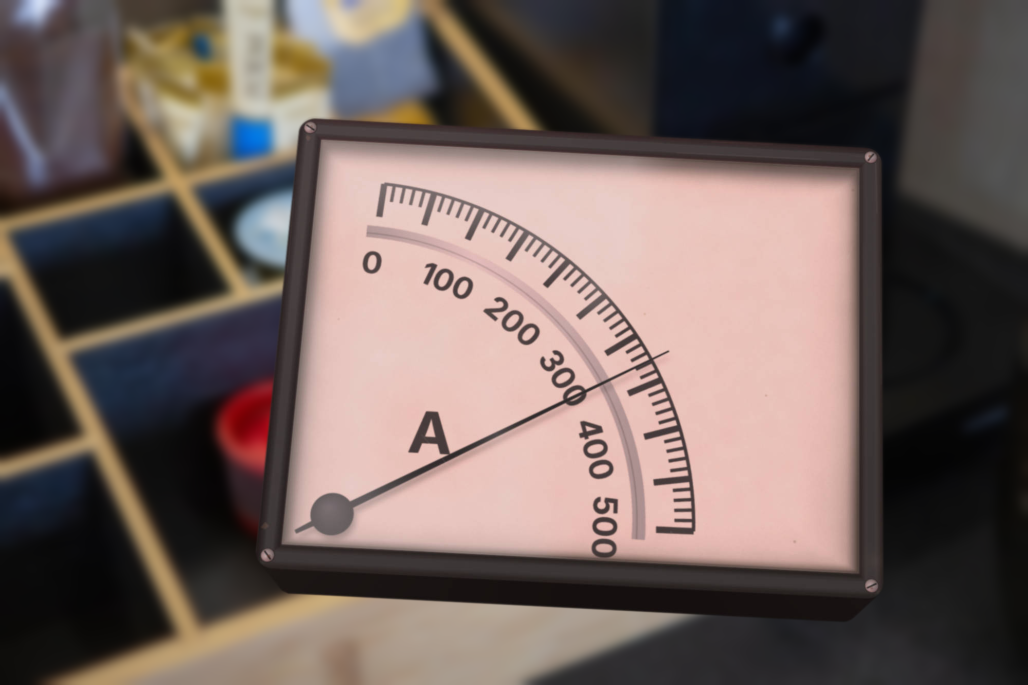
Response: {"value": 330, "unit": "A"}
